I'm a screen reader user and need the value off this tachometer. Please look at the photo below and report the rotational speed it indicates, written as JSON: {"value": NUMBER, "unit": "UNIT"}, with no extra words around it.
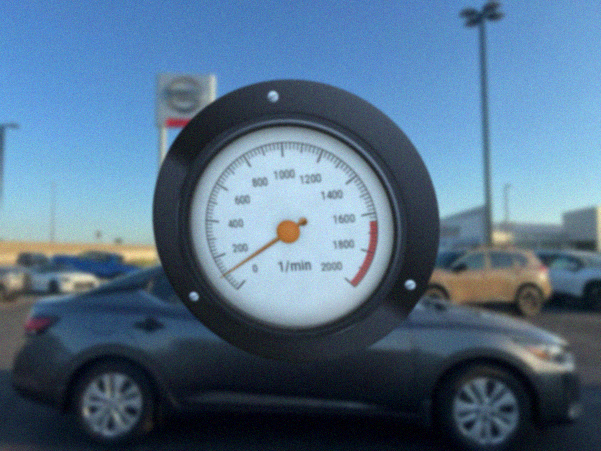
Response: {"value": 100, "unit": "rpm"}
